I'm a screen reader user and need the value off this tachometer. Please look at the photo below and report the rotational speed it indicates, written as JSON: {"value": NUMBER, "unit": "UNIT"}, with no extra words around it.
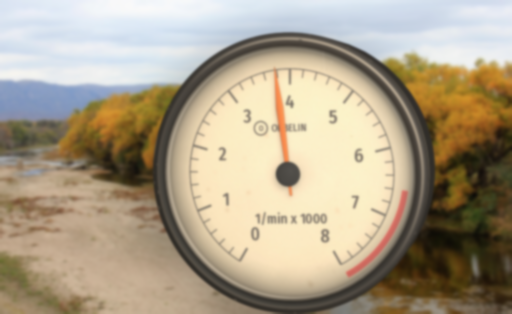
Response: {"value": 3800, "unit": "rpm"}
